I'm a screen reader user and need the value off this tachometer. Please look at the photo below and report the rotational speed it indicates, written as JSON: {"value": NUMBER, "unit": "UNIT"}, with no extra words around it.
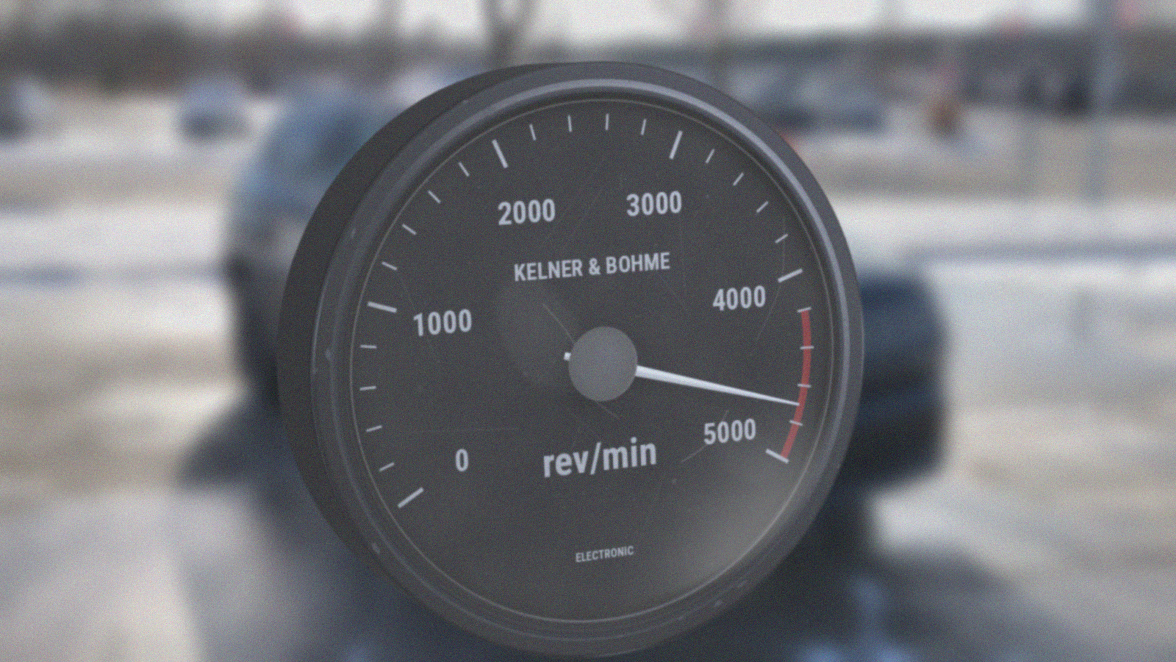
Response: {"value": 4700, "unit": "rpm"}
